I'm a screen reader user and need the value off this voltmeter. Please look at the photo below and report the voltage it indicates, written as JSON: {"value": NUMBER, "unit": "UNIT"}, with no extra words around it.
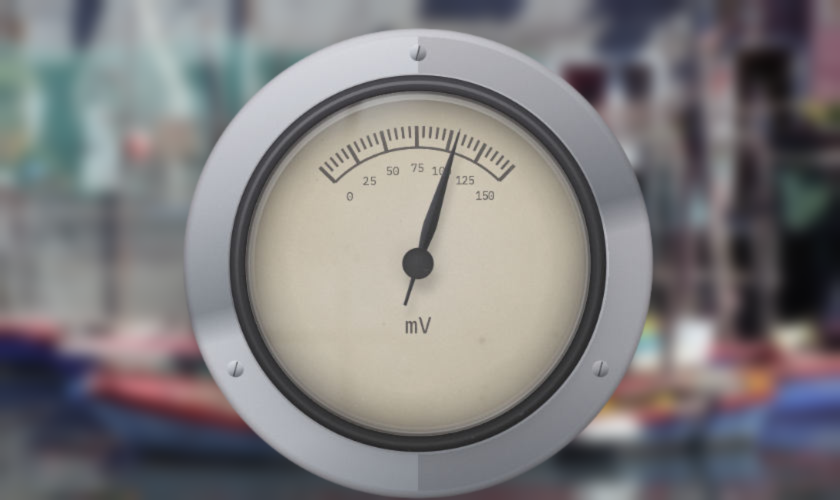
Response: {"value": 105, "unit": "mV"}
